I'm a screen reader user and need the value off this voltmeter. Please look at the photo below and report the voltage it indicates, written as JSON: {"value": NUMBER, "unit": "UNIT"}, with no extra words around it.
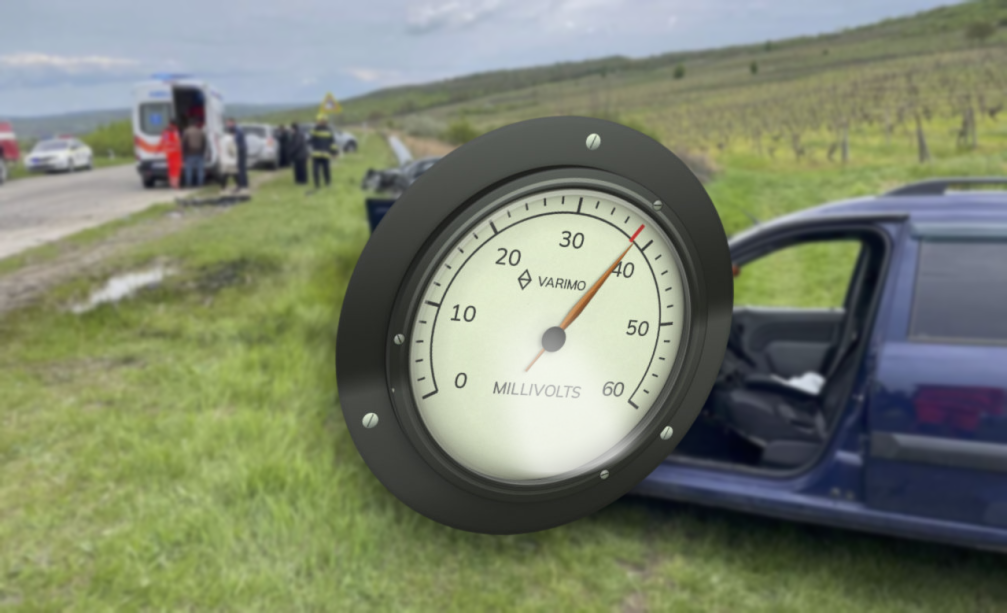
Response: {"value": 38, "unit": "mV"}
